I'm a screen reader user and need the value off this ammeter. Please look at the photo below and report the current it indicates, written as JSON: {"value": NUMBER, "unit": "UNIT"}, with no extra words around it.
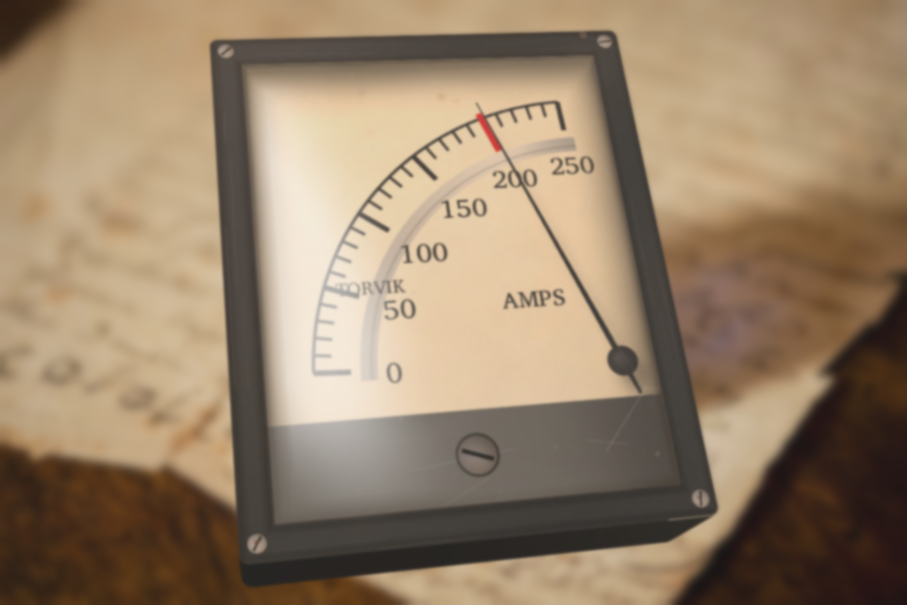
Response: {"value": 200, "unit": "A"}
